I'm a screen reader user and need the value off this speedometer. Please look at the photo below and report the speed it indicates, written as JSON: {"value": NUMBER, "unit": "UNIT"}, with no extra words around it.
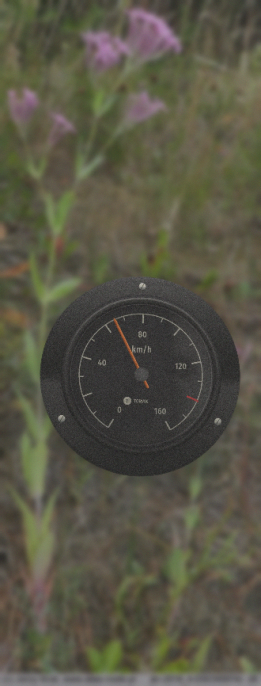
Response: {"value": 65, "unit": "km/h"}
